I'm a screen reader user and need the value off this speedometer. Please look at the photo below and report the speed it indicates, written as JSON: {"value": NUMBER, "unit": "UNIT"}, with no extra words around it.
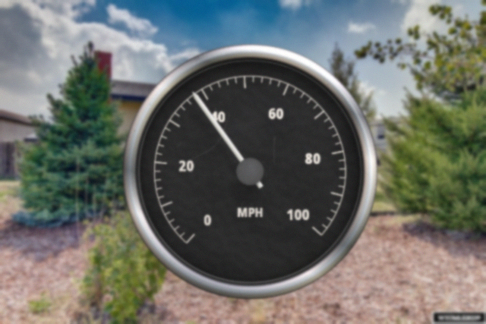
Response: {"value": 38, "unit": "mph"}
